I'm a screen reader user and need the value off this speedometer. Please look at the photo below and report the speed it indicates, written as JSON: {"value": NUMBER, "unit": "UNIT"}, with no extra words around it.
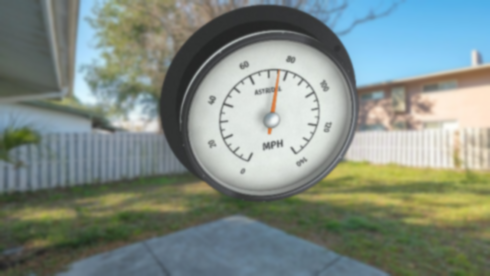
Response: {"value": 75, "unit": "mph"}
